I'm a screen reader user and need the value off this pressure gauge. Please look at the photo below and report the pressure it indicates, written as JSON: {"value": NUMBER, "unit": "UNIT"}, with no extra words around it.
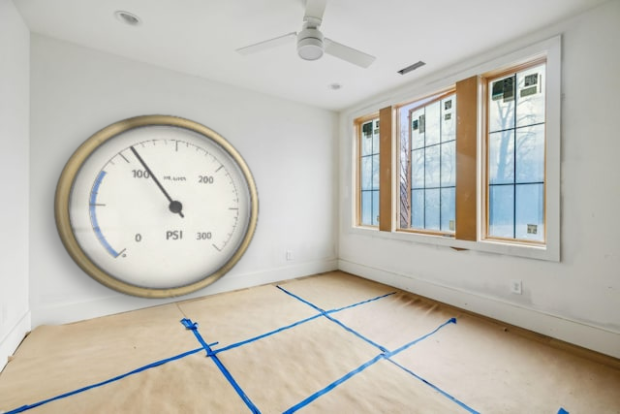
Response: {"value": 110, "unit": "psi"}
